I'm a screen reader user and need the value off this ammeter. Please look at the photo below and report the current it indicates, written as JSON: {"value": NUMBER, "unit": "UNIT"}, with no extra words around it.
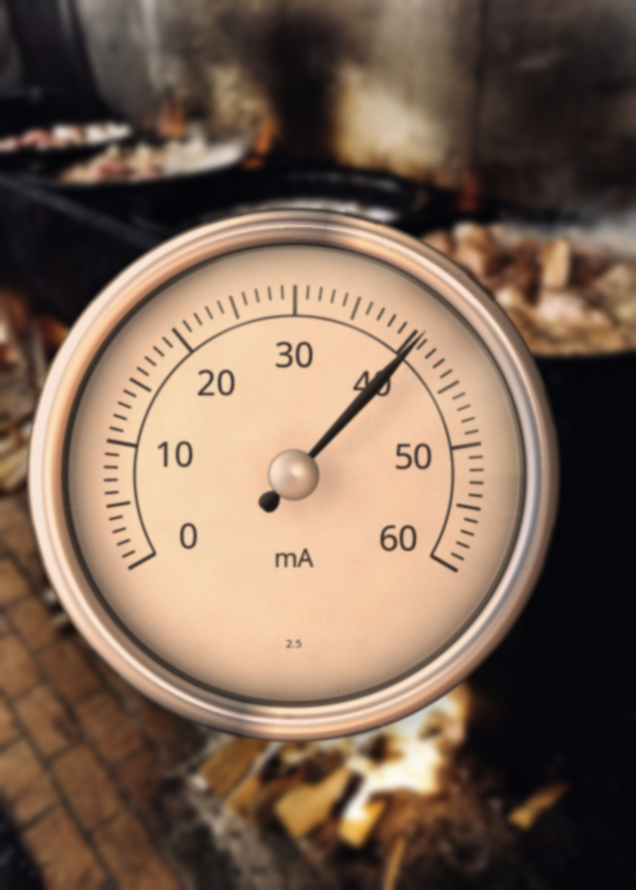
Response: {"value": 40.5, "unit": "mA"}
